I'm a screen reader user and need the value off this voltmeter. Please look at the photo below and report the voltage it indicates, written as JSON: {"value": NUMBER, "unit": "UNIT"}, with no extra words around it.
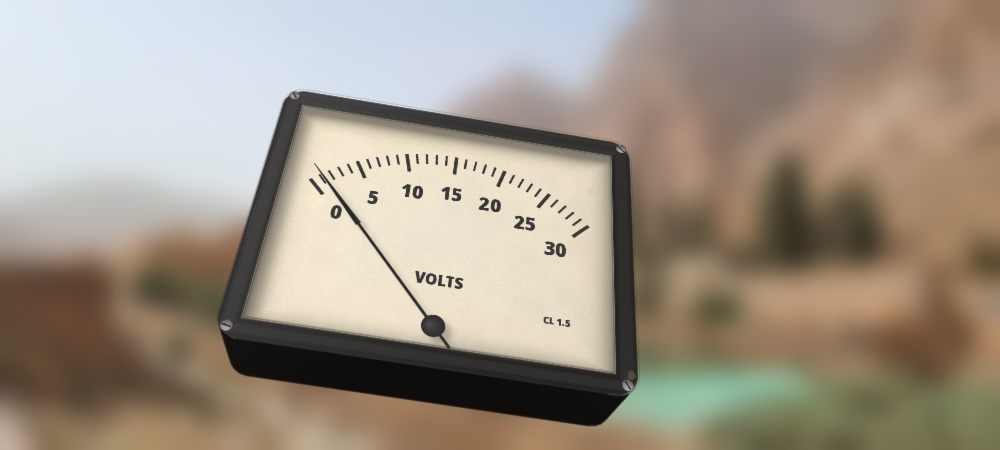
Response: {"value": 1, "unit": "V"}
